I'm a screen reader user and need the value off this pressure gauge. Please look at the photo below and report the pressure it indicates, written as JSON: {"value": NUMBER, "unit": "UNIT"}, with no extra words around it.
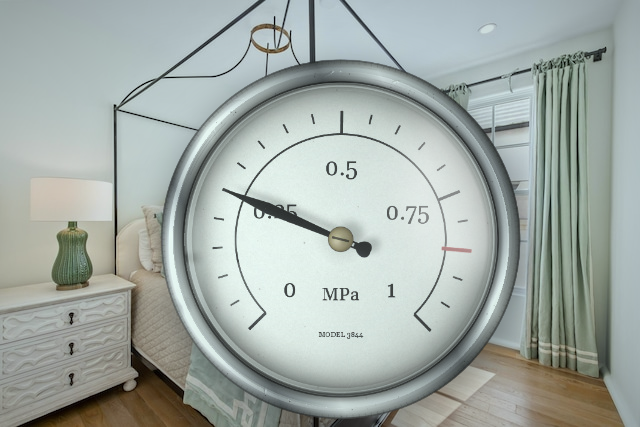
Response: {"value": 0.25, "unit": "MPa"}
